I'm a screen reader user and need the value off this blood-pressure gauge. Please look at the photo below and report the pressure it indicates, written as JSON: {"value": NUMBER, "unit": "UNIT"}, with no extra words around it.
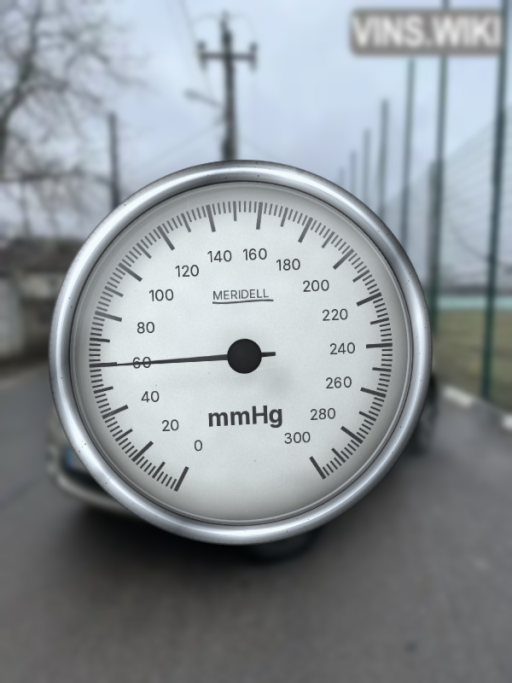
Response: {"value": 60, "unit": "mmHg"}
